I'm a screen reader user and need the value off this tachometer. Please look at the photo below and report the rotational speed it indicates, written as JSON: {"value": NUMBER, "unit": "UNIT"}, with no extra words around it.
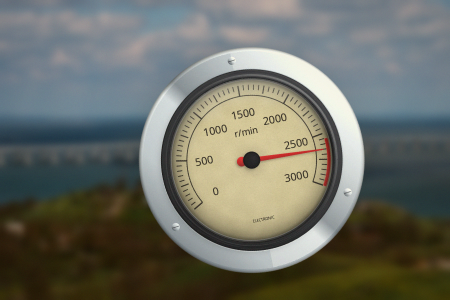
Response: {"value": 2650, "unit": "rpm"}
